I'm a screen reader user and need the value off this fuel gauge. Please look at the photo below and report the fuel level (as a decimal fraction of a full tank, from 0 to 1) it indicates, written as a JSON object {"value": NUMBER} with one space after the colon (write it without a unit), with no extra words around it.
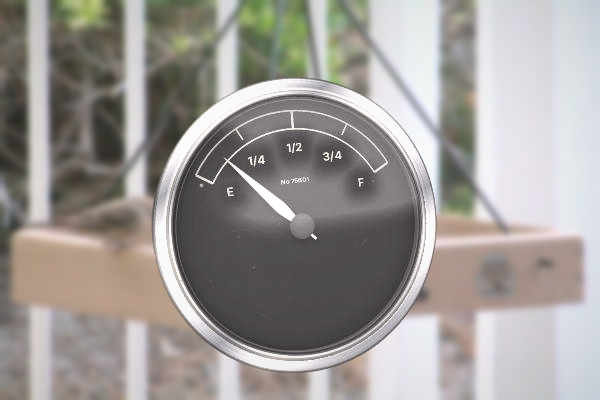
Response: {"value": 0.125}
